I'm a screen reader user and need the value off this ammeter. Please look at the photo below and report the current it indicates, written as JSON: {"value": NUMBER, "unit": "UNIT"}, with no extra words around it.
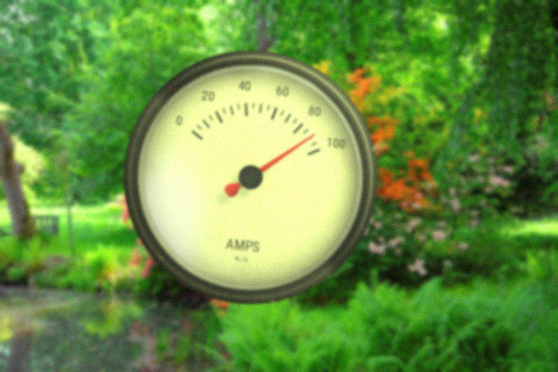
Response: {"value": 90, "unit": "A"}
